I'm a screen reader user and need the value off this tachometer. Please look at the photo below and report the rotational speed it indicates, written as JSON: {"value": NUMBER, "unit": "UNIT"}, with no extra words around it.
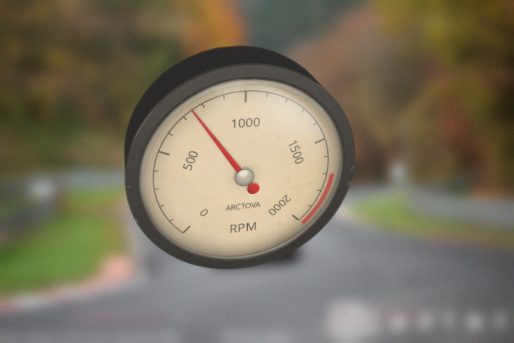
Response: {"value": 750, "unit": "rpm"}
